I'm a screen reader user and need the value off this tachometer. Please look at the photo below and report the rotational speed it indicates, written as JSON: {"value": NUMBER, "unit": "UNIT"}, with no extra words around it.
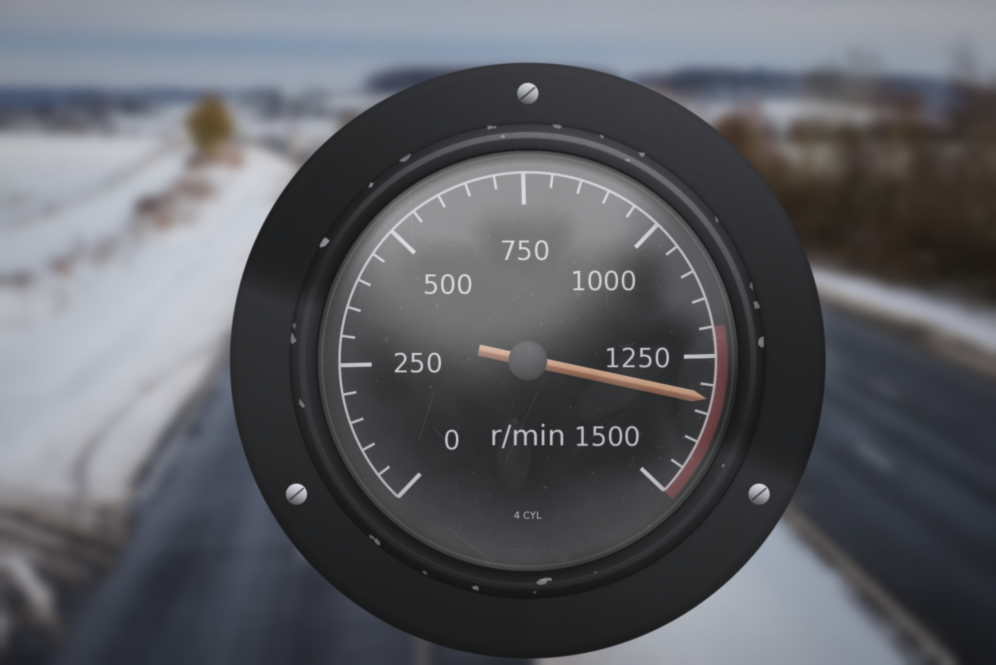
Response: {"value": 1325, "unit": "rpm"}
